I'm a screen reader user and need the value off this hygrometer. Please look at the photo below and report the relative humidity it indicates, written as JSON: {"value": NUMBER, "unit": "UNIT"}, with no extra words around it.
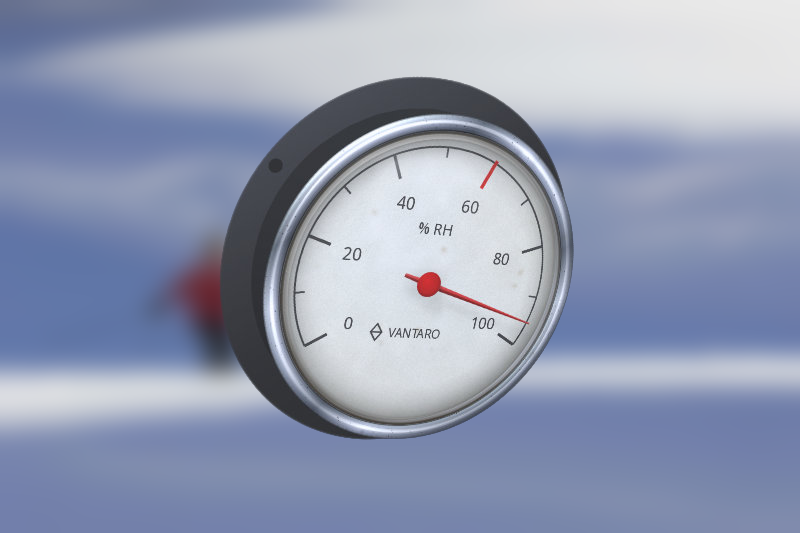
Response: {"value": 95, "unit": "%"}
